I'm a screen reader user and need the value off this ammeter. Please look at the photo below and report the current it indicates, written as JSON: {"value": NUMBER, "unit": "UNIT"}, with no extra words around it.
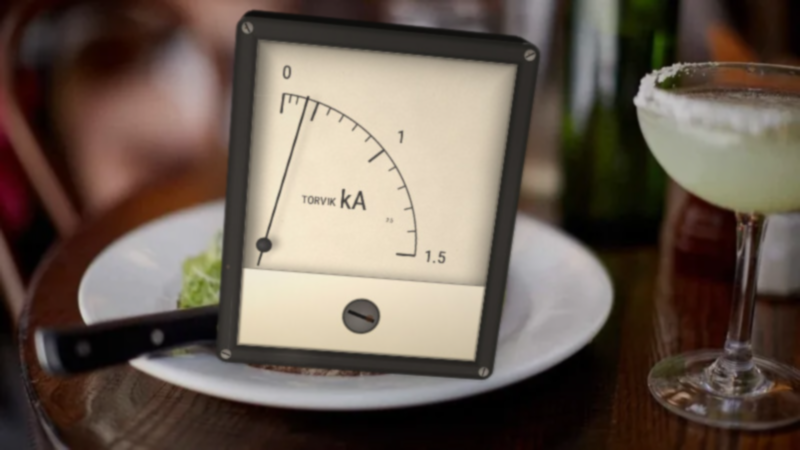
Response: {"value": 0.4, "unit": "kA"}
